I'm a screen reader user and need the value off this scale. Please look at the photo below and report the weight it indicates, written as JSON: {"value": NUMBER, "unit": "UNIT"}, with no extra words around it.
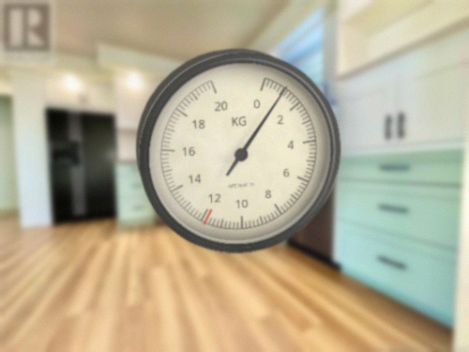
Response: {"value": 1, "unit": "kg"}
